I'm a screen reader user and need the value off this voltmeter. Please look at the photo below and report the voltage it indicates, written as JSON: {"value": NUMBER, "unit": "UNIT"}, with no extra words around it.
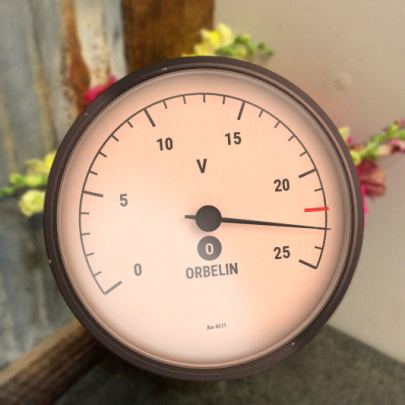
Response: {"value": 23, "unit": "V"}
